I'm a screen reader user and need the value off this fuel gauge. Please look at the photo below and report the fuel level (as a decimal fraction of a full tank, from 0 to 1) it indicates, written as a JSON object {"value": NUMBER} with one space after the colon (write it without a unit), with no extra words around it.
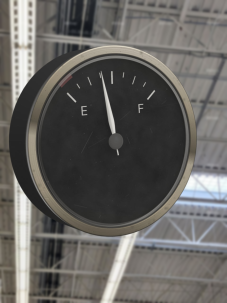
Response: {"value": 0.375}
